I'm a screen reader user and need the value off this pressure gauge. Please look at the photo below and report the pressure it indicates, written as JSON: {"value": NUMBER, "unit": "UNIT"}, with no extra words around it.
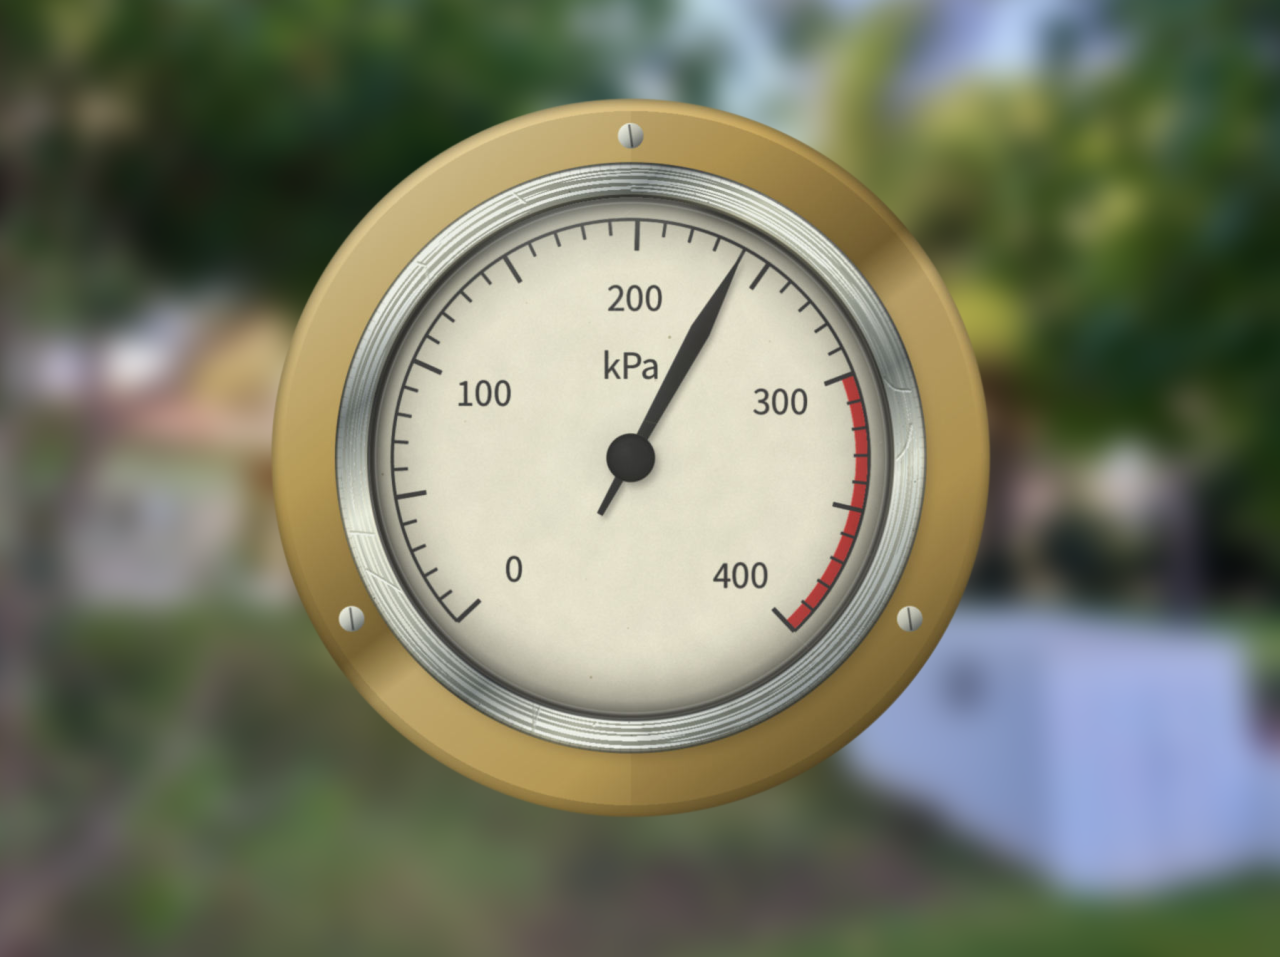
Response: {"value": 240, "unit": "kPa"}
